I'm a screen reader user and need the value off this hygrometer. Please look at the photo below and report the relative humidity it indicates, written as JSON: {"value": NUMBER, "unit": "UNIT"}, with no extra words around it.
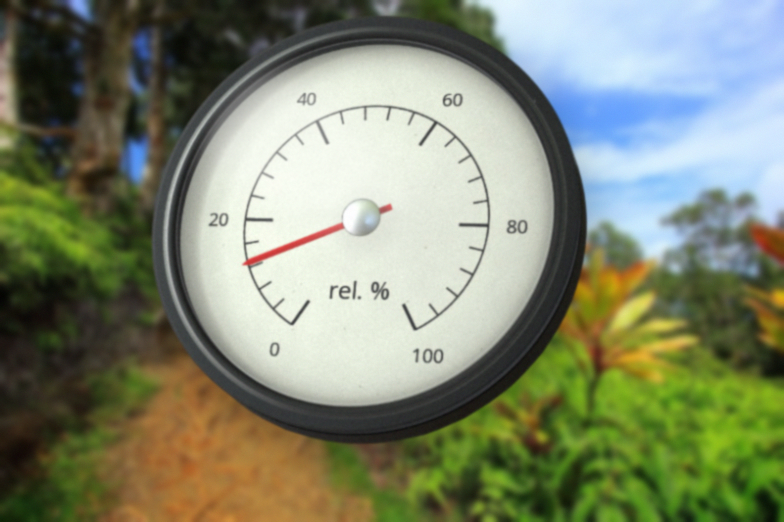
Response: {"value": 12, "unit": "%"}
